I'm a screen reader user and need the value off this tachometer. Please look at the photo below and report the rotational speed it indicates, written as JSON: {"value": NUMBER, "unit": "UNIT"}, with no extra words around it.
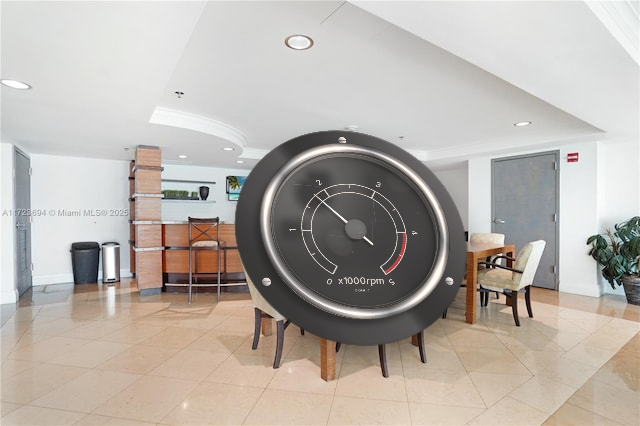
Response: {"value": 1750, "unit": "rpm"}
